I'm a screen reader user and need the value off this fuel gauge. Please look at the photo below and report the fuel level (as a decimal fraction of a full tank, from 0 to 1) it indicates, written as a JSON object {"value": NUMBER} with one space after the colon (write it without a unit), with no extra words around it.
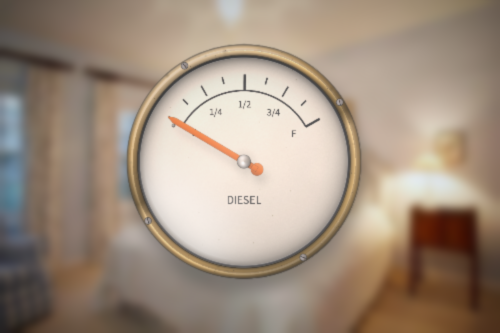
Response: {"value": 0}
